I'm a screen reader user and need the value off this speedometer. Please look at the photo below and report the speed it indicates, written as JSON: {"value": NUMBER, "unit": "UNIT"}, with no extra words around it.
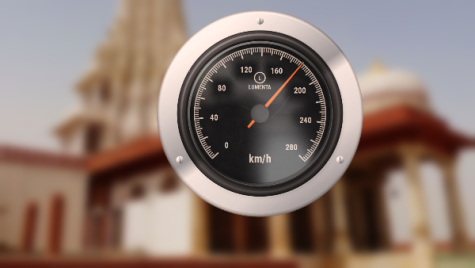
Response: {"value": 180, "unit": "km/h"}
